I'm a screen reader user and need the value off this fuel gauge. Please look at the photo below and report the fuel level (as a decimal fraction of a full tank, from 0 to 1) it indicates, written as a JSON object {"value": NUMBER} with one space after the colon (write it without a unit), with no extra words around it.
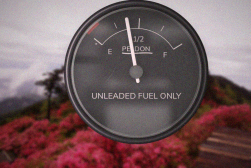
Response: {"value": 0.375}
